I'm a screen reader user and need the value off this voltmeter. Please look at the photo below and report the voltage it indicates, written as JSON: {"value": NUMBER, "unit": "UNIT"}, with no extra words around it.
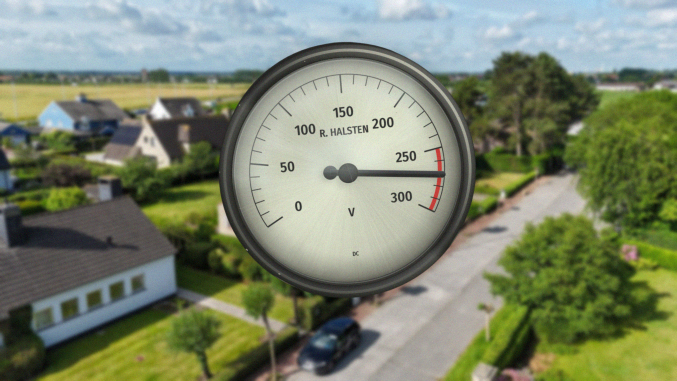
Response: {"value": 270, "unit": "V"}
